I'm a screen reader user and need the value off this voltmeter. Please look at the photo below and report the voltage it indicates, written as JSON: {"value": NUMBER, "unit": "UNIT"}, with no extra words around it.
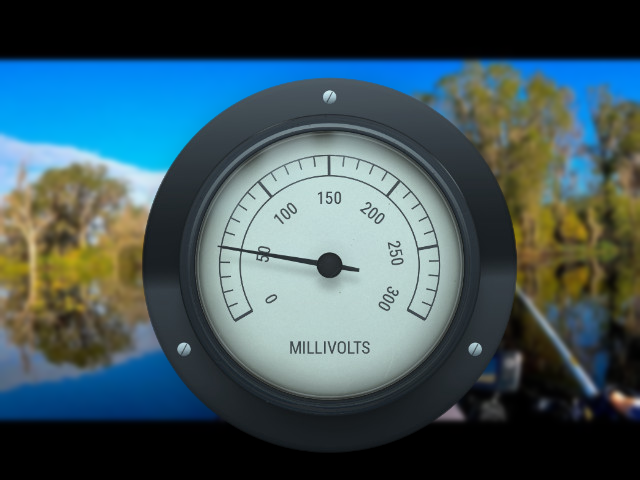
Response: {"value": 50, "unit": "mV"}
